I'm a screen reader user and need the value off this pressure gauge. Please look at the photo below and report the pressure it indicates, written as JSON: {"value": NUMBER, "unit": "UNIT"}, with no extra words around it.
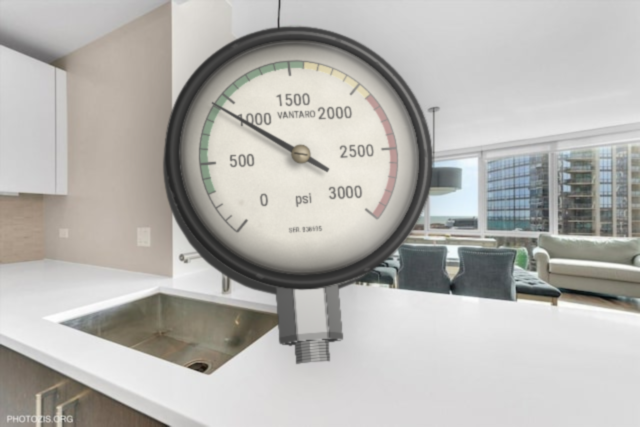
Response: {"value": 900, "unit": "psi"}
